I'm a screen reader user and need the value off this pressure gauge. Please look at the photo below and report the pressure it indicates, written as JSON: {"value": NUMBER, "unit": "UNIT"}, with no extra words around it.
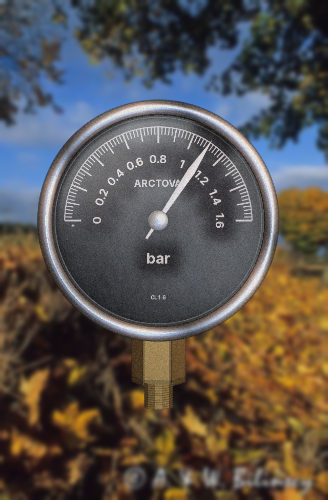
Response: {"value": 1.1, "unit": "bar"}
